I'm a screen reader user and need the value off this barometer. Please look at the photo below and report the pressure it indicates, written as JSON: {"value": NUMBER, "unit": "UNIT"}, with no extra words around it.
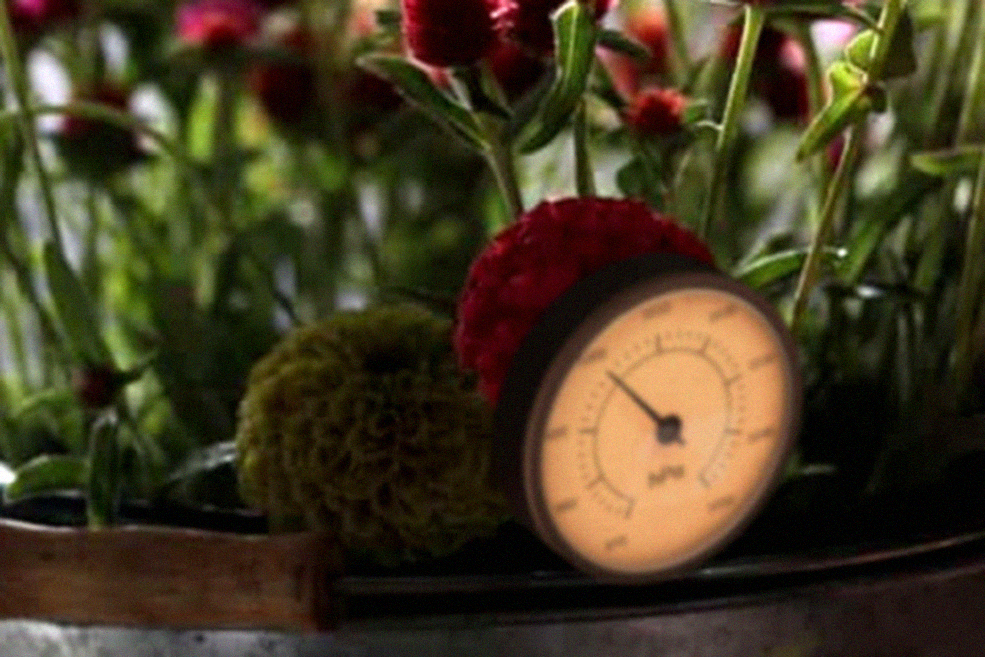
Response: {"value": 1000, "unit": "hPa"}
